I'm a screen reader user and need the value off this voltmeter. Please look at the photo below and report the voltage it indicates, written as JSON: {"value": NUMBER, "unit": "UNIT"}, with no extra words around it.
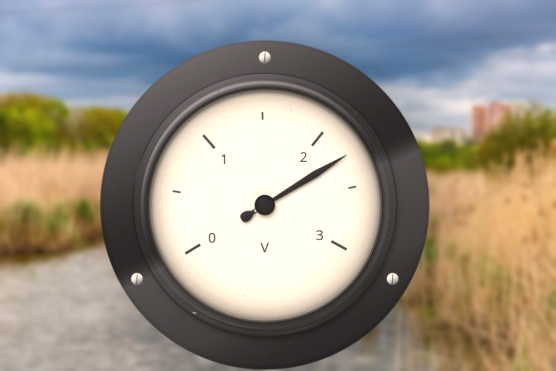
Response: {"value": 2.25, "unit": "V"}
